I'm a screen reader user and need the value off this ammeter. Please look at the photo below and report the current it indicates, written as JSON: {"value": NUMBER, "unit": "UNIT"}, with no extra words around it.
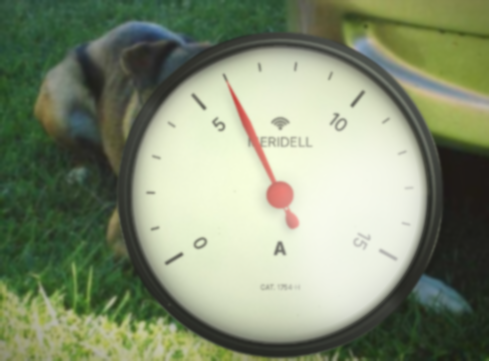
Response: {"value": 6, "unit": "A"}
